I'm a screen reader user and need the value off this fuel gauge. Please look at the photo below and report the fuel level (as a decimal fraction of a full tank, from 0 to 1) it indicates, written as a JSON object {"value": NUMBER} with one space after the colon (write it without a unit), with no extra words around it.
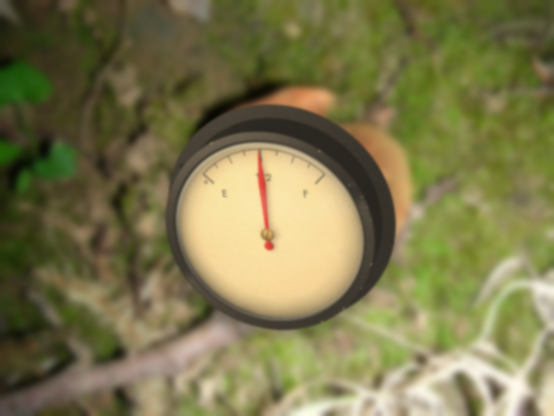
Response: {"value": 0.5}
